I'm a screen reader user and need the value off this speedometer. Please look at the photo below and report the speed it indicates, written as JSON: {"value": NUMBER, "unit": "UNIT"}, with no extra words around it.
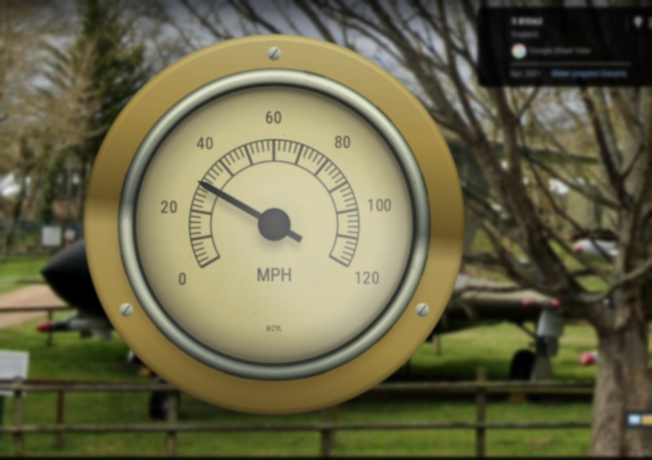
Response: {"value": 30, "unit": "mph"}
